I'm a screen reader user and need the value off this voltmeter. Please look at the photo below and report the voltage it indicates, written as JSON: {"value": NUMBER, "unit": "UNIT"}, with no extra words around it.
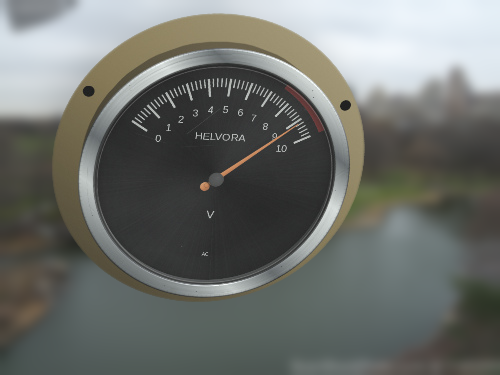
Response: {"value": 9, "unit": "V"}
